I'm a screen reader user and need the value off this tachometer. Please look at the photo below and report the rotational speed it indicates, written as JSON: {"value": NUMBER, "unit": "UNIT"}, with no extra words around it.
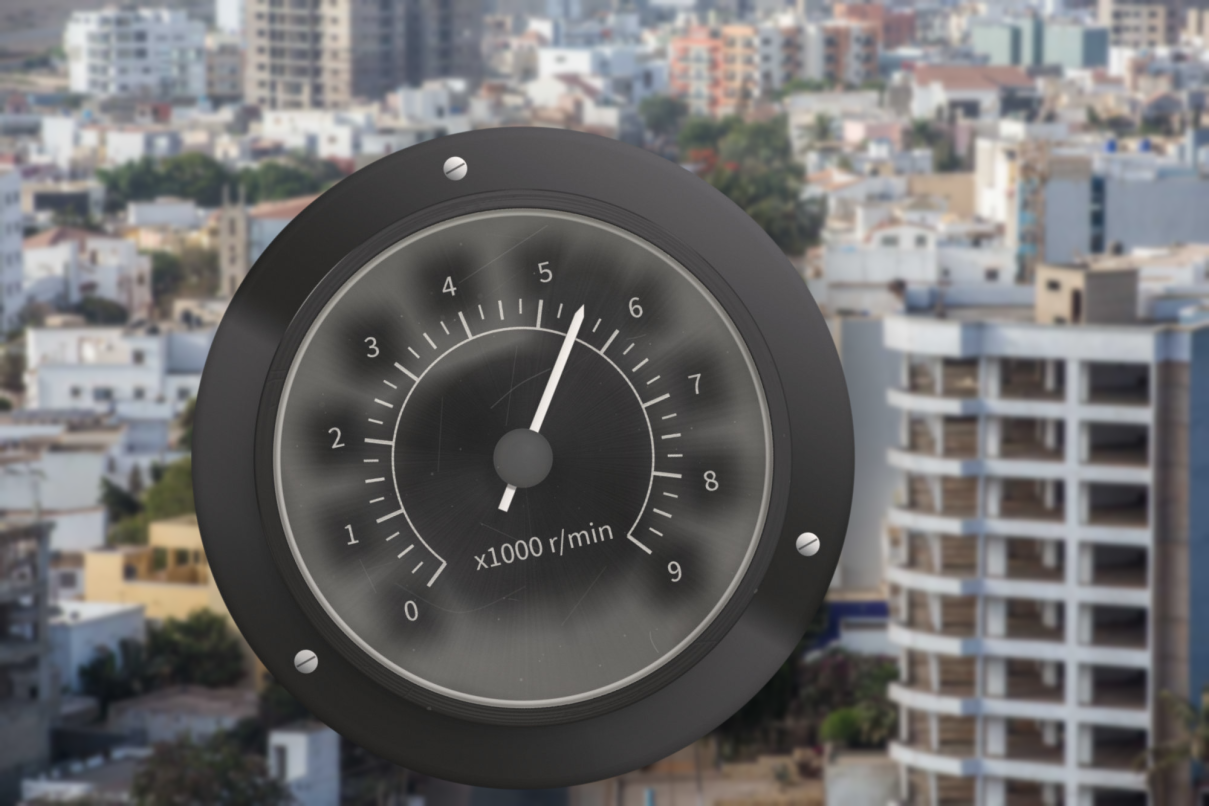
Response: {"value": 5500, "unit": "rpm"}
